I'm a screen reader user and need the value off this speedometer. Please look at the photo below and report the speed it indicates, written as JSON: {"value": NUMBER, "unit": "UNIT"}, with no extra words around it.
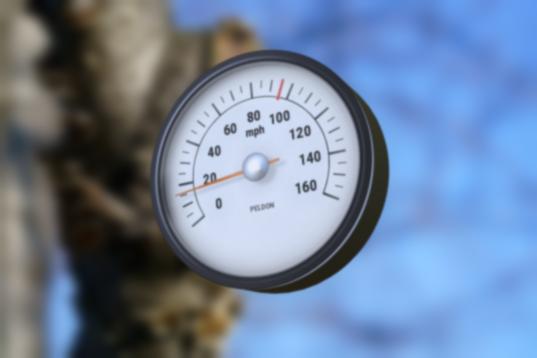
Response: {"value": 15, "unit": "mph"}
